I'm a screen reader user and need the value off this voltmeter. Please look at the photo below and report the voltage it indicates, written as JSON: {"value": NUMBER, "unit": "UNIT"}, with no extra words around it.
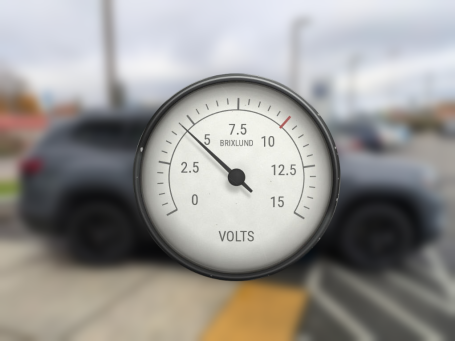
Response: {"value": 4.5, "unit": "V"}
